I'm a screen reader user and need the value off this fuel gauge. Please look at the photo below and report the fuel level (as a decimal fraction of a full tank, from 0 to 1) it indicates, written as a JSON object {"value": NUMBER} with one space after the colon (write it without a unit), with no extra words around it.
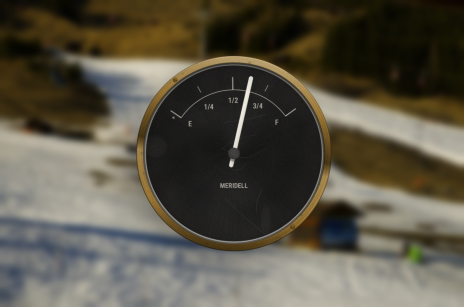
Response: {"value": 0.625}
